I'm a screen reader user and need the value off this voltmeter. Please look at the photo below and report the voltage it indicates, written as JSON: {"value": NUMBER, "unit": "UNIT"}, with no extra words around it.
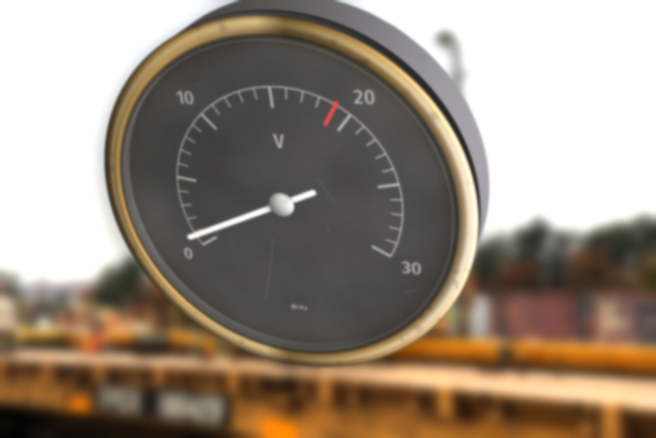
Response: {"value": 1, "unit": "V"}
